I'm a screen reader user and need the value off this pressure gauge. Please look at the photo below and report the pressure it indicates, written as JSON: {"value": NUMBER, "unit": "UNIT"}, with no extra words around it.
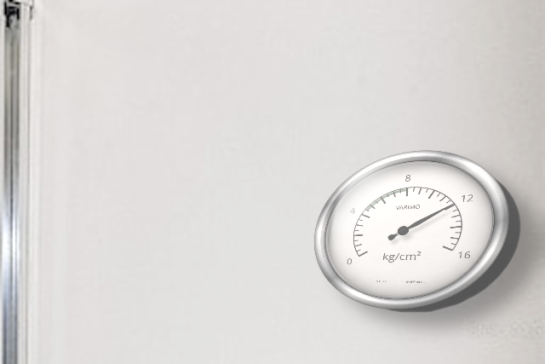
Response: {"value": 12, "unit": "kg/cm²"}
